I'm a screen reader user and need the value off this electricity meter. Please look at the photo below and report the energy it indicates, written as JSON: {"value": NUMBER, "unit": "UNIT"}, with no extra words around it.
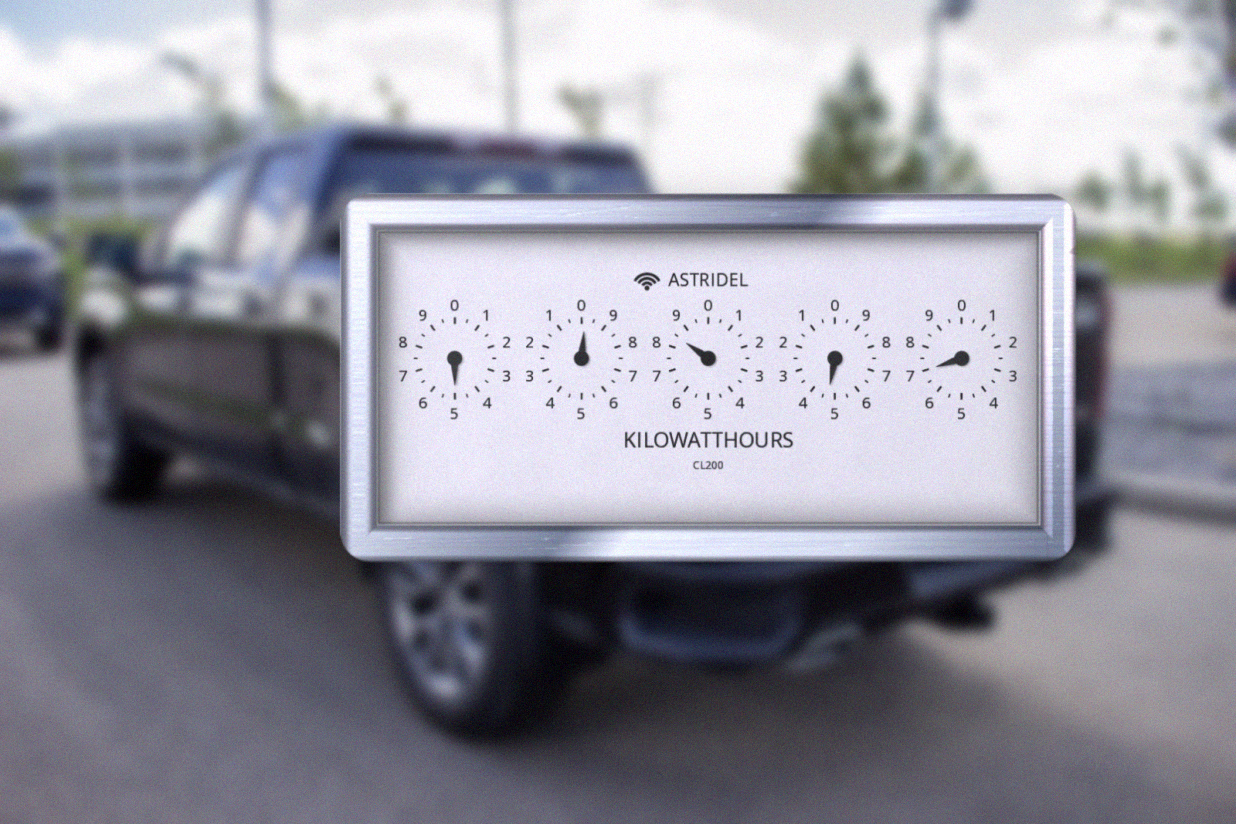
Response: {"value": 49847, "unit": "kWh"}
